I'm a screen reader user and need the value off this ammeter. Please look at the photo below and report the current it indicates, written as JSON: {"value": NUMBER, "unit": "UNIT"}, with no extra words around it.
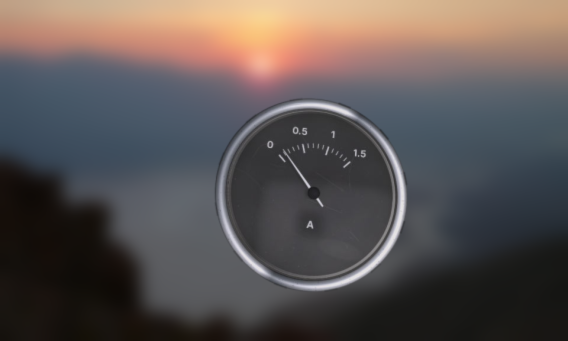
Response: {"value": 0.1, "unit": "A"}
